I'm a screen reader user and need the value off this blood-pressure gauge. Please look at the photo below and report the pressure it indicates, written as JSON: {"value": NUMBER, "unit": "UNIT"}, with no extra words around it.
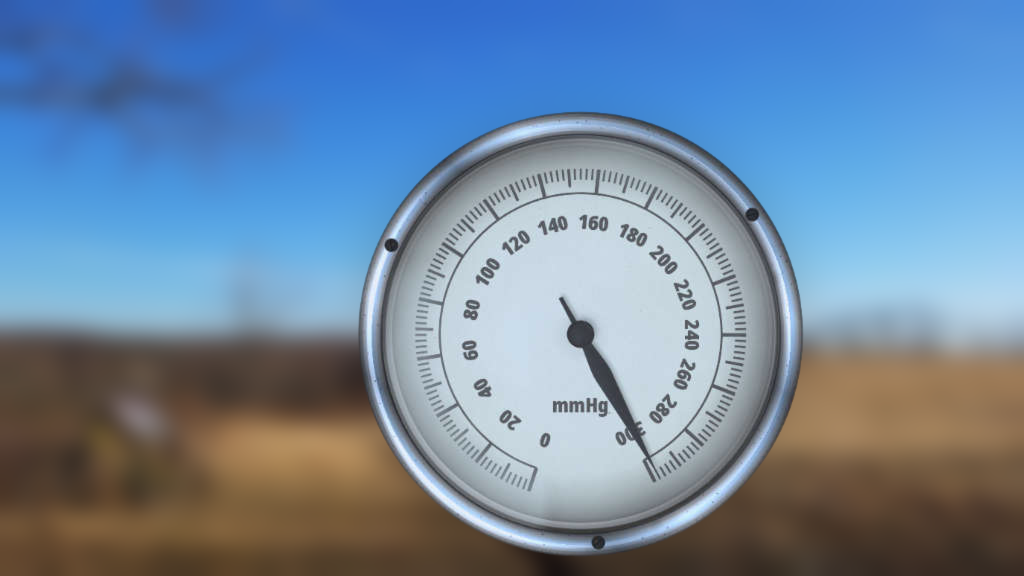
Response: {"value": 298, "unit": "mmHg"}
